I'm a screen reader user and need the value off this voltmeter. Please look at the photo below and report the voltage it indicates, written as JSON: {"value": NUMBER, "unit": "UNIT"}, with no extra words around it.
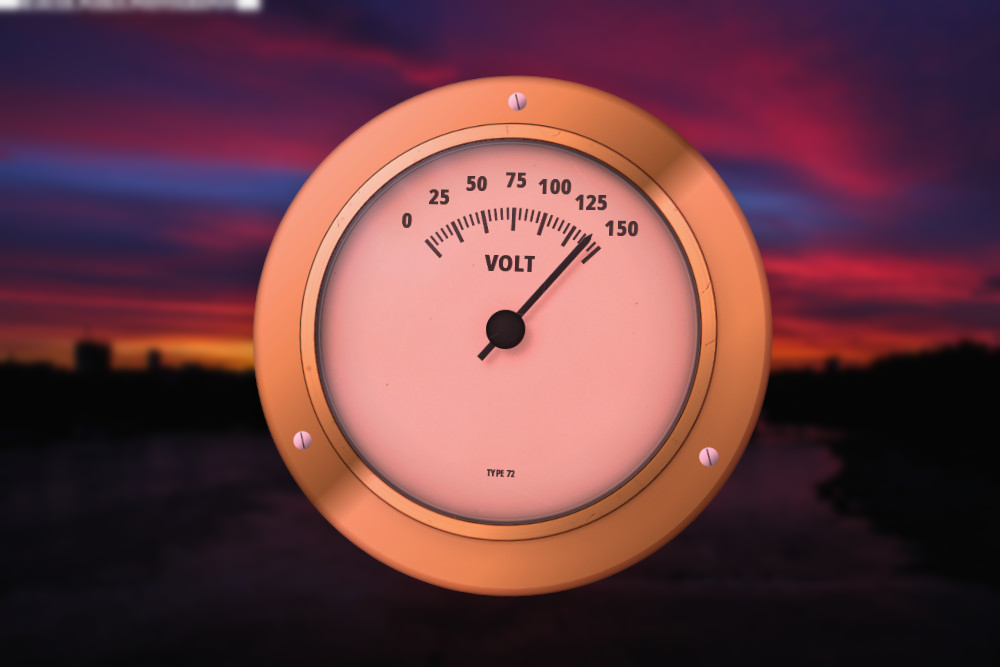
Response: {"value": 140, "unit": "V"}
